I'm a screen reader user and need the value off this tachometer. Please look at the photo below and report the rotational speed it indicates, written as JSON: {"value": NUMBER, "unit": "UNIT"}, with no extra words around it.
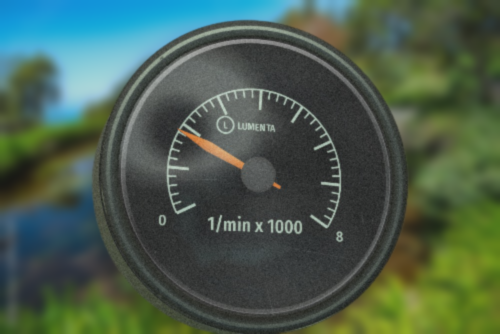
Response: {"value": 1800, "unit": "rpm"}
